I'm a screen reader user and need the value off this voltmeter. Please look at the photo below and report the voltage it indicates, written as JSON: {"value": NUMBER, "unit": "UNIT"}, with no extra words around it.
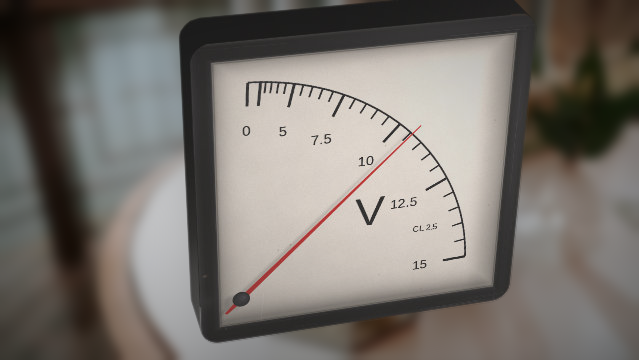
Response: {"value": 10.5, "unit": "V"}
